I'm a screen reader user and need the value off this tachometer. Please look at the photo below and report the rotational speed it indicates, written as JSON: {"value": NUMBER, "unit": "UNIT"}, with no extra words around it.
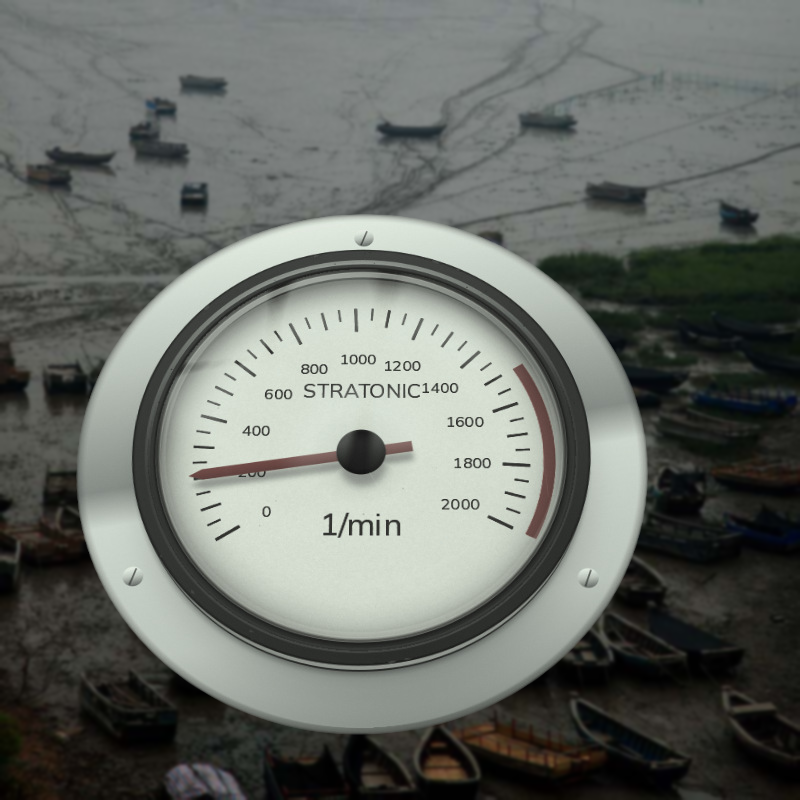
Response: {"value": 200, "unit": "rpm"}
